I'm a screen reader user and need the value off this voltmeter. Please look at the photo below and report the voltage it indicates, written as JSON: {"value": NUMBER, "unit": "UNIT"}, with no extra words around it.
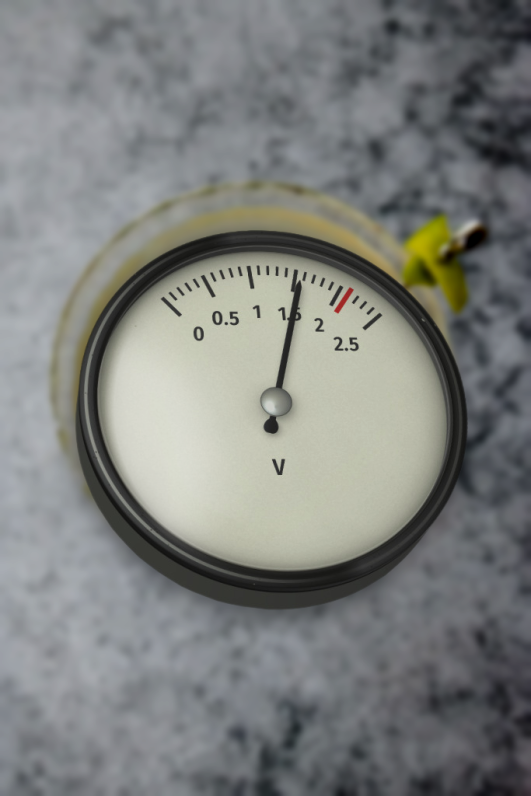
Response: {"value": 1.55, "unit": "V"}
